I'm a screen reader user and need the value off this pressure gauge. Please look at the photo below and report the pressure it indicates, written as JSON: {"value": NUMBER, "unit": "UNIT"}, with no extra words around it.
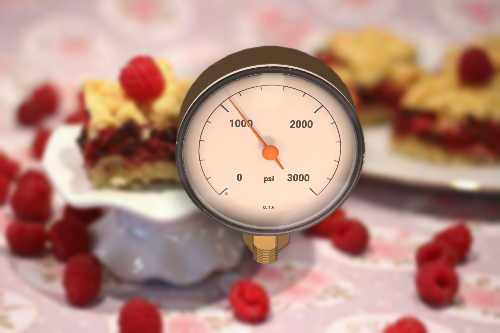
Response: {"value": 1100, "unit": "psi"}
